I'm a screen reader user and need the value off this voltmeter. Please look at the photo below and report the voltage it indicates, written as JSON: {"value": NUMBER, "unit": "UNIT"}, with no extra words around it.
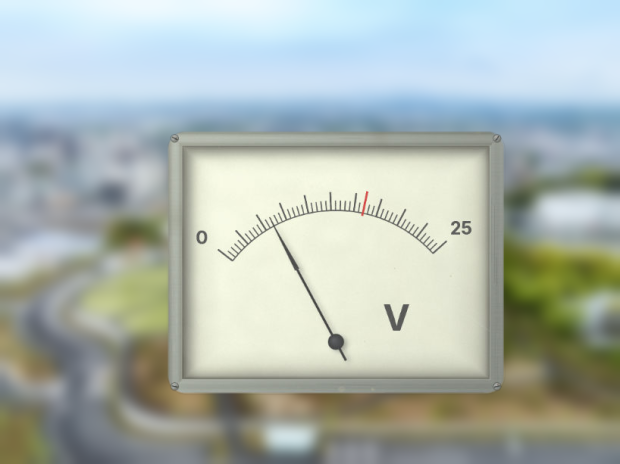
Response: {"value": 6, "unit": "V"}
